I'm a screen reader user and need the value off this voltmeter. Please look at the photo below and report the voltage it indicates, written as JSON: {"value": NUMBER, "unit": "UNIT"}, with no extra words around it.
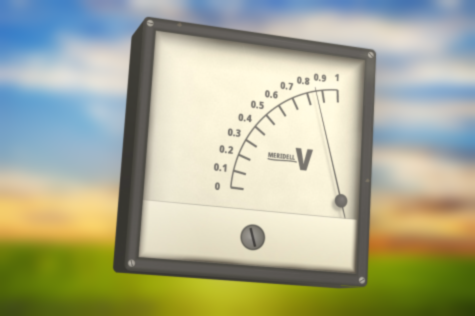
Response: {"value": 0.85, "unit": "V"}
